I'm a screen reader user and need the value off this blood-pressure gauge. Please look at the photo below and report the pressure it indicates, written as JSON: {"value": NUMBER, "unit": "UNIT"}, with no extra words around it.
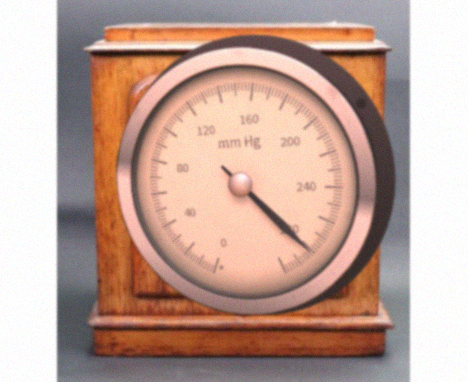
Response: {"value": 280, "unit": "mmHg"}
